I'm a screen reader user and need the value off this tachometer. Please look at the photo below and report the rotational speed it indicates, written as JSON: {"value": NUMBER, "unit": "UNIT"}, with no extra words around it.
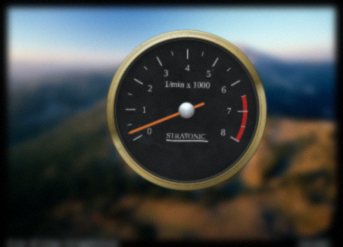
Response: {"value": 250, "unit": "rpm"}
